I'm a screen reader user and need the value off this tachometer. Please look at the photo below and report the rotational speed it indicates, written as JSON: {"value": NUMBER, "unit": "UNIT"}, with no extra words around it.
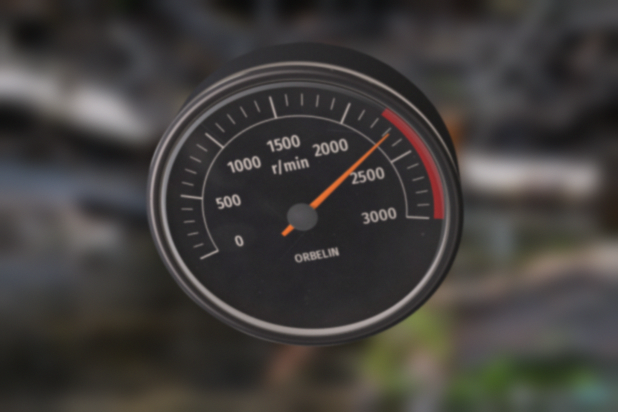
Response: {"value": 2300, "unit": "rpm"}
